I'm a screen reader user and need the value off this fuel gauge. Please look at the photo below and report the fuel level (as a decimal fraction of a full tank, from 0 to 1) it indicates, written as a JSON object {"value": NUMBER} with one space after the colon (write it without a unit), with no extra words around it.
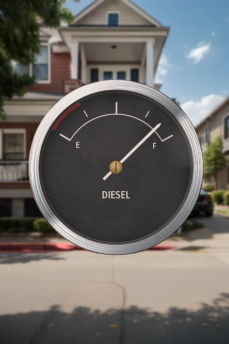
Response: {"value": 0.875}
